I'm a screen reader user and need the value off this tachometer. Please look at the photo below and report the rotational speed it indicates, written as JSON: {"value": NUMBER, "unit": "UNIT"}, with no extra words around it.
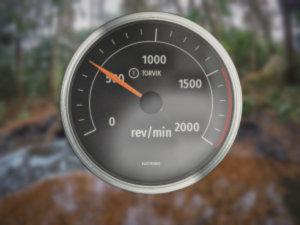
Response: {"value": 500, "unit": "rpm"}
